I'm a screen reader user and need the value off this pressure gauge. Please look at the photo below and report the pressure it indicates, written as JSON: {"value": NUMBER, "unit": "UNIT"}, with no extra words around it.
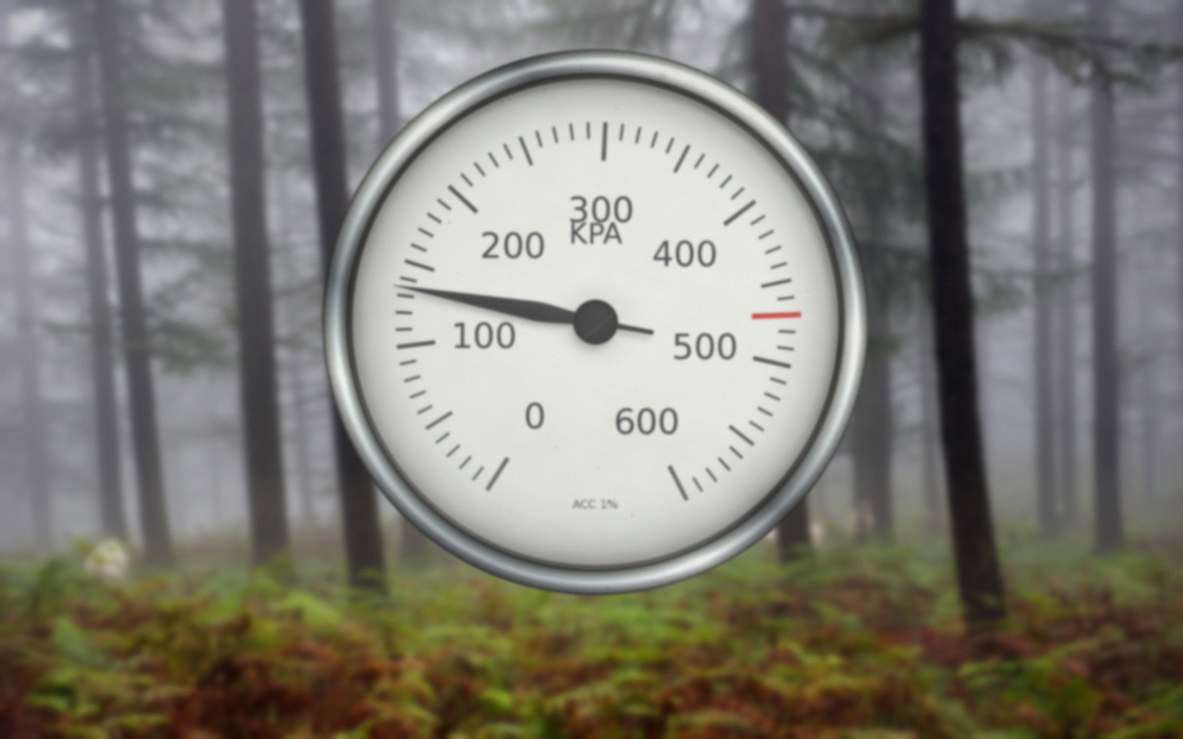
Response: {"value": 135, "unit": "kPa"}
